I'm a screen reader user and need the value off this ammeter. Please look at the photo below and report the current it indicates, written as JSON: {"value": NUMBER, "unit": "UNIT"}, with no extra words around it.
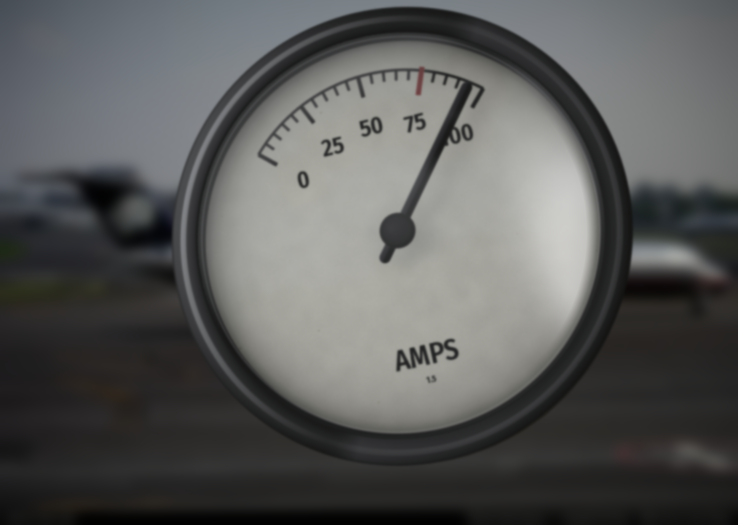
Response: {"value": 95, "unit": "A"}
